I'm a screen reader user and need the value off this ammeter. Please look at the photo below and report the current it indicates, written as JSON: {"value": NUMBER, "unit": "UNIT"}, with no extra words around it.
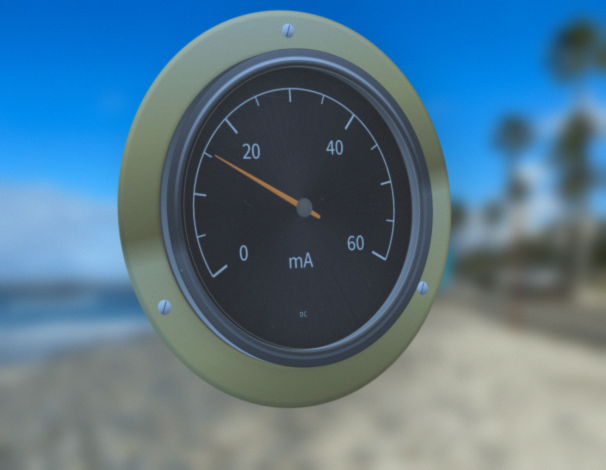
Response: {"value": 15, "unit": "mA"}
